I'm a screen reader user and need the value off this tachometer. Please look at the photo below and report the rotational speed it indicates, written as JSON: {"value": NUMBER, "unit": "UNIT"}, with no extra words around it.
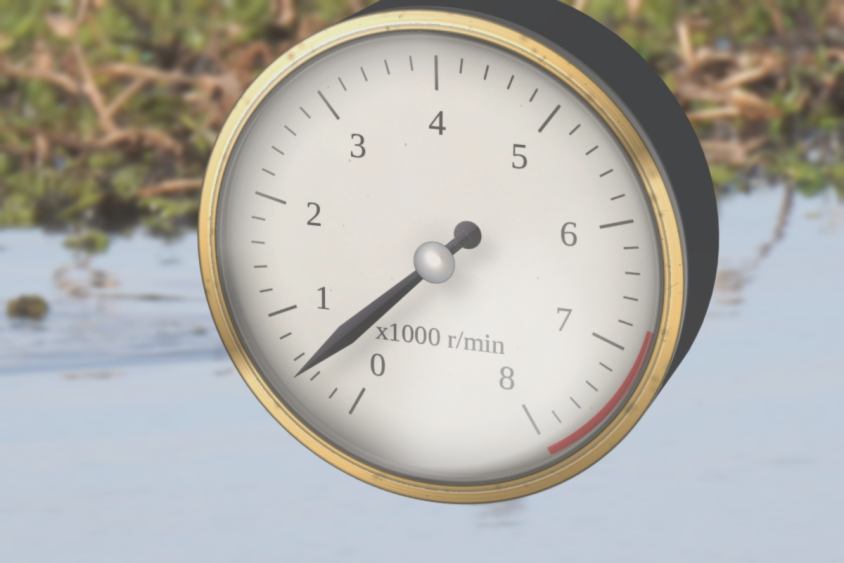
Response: {"value": 500, "unit": "rpm"}
